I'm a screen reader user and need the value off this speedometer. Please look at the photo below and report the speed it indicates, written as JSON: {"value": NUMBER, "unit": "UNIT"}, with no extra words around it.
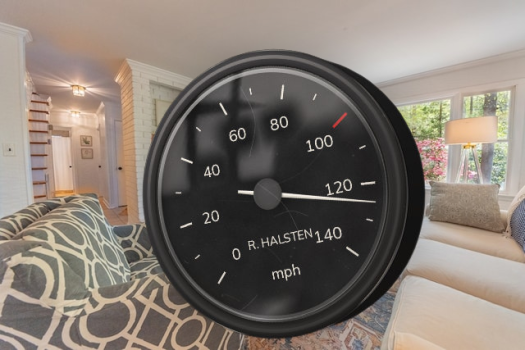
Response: {"value": 125, "unit": "mph"}
